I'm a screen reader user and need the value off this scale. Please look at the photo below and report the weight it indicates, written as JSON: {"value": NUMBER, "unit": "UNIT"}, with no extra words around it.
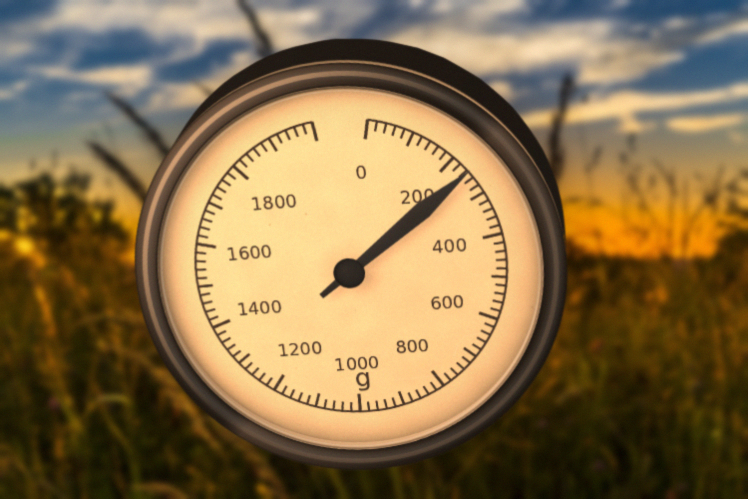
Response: {"value": 240, "unit": "g"}
